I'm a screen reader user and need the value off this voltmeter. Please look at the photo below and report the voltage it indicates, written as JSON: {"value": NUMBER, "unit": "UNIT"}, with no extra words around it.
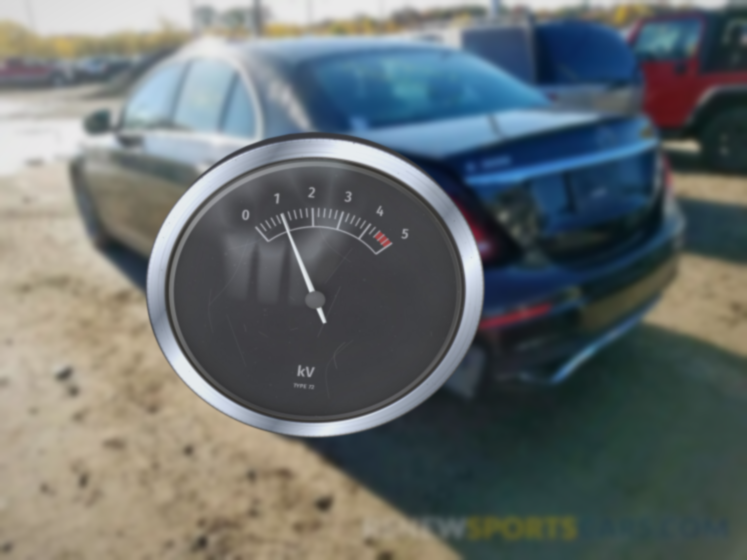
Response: {"value": 1, "unit": "kV"}
